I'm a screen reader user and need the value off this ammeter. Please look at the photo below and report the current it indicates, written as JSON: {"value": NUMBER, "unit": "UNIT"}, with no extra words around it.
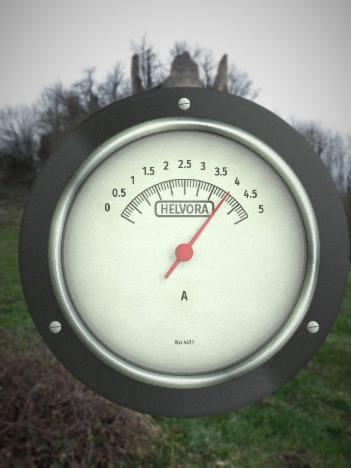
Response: {"value": 4, "unit": "A"}
